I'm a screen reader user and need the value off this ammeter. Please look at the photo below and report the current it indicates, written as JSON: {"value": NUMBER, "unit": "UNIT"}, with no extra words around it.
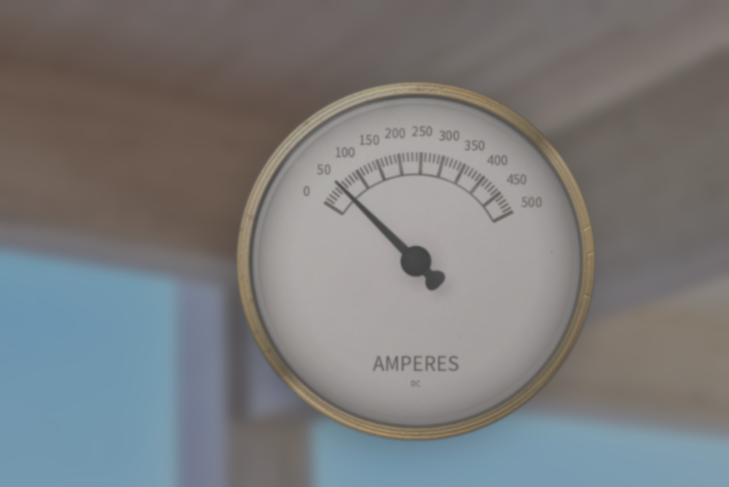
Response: {"value": 50, "unit": "A"}
